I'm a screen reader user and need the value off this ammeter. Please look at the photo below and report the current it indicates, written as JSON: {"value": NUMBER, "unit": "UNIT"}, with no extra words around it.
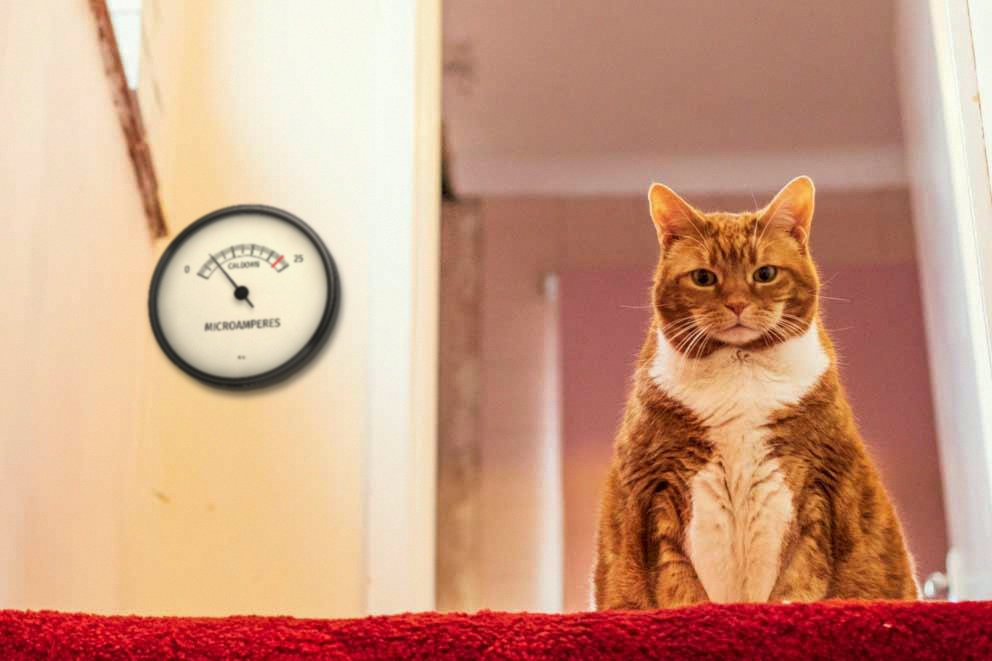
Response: {"value": 5, "unit": "µA"}
